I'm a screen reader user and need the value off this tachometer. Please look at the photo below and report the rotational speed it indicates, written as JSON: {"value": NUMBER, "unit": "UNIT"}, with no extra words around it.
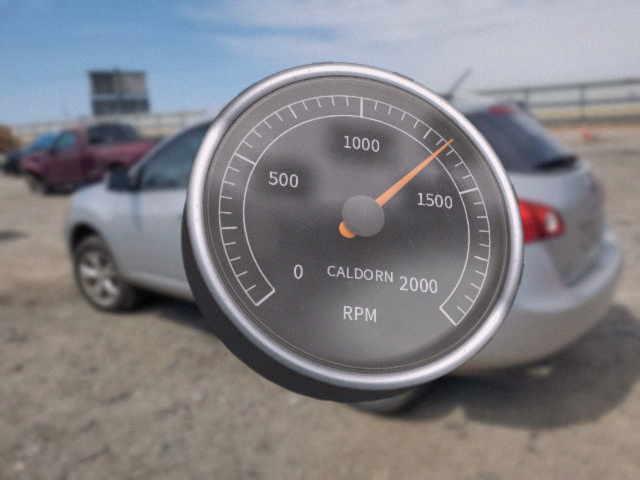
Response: {"value": 1325, "unit": "rpm"}
